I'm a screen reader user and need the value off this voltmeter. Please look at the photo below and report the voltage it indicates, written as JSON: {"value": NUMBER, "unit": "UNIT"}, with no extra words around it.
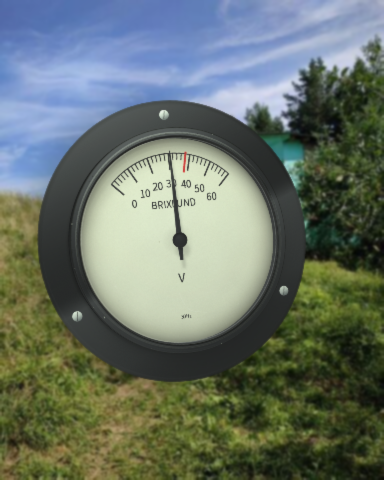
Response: {"value": 30, "unit": "V"}
